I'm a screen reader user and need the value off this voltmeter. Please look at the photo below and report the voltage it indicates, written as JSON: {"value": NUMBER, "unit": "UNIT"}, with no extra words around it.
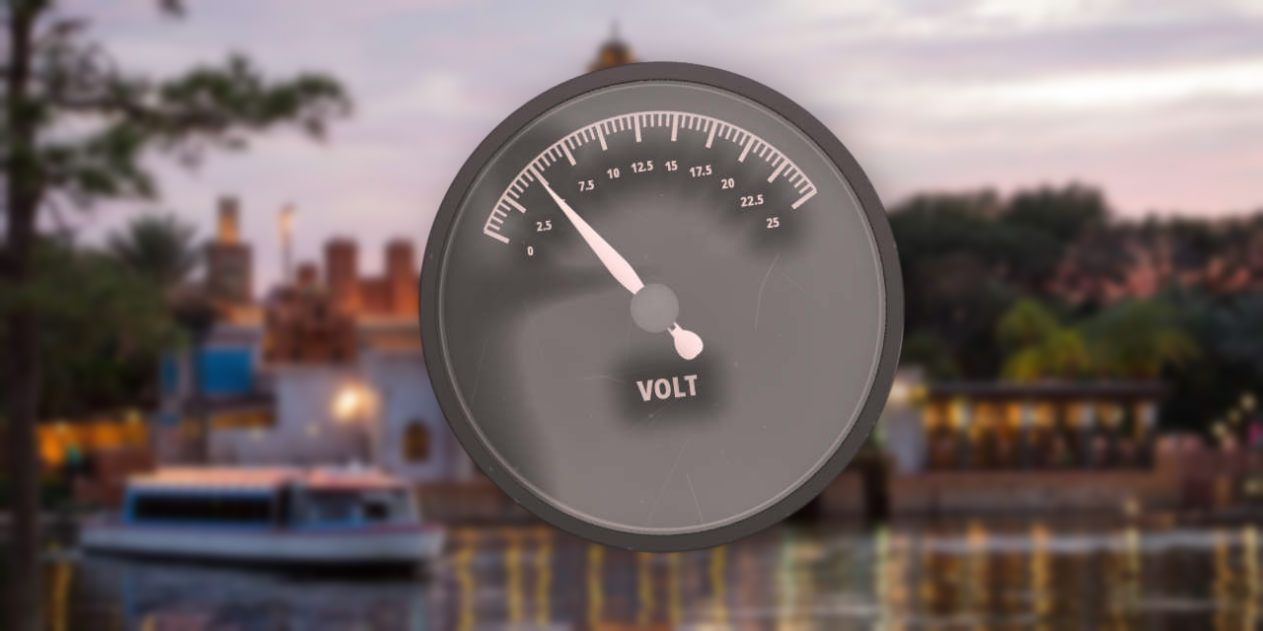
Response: {"value": 5, "unit": "V"}
